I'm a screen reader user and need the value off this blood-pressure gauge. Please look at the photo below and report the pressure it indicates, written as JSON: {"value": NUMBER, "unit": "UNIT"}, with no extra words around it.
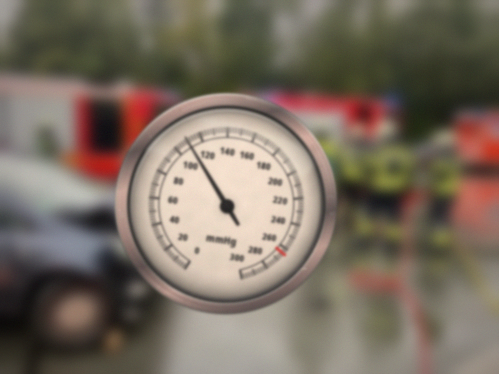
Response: {"value": 110, "unit": "mmHg"}
